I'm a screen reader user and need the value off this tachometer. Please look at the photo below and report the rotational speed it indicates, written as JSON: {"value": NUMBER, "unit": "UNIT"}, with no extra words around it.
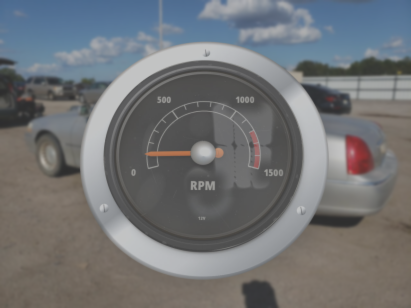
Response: {"value": 100, "unit": "rpm"}
